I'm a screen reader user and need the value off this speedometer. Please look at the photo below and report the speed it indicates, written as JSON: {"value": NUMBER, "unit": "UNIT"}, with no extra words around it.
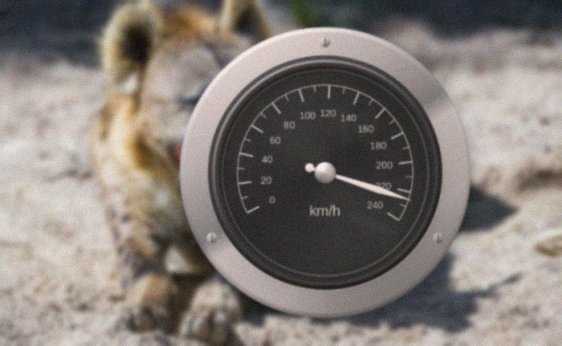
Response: {"value": 225, "unit": "km/h"}
